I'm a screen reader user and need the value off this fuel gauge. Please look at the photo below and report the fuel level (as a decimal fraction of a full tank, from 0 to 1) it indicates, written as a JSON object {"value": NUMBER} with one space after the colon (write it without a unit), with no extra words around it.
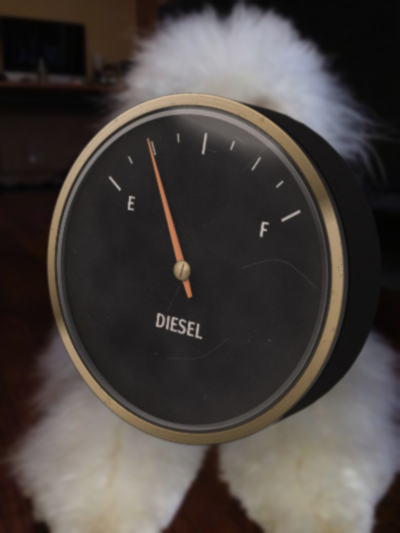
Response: {"value": 0.25}
